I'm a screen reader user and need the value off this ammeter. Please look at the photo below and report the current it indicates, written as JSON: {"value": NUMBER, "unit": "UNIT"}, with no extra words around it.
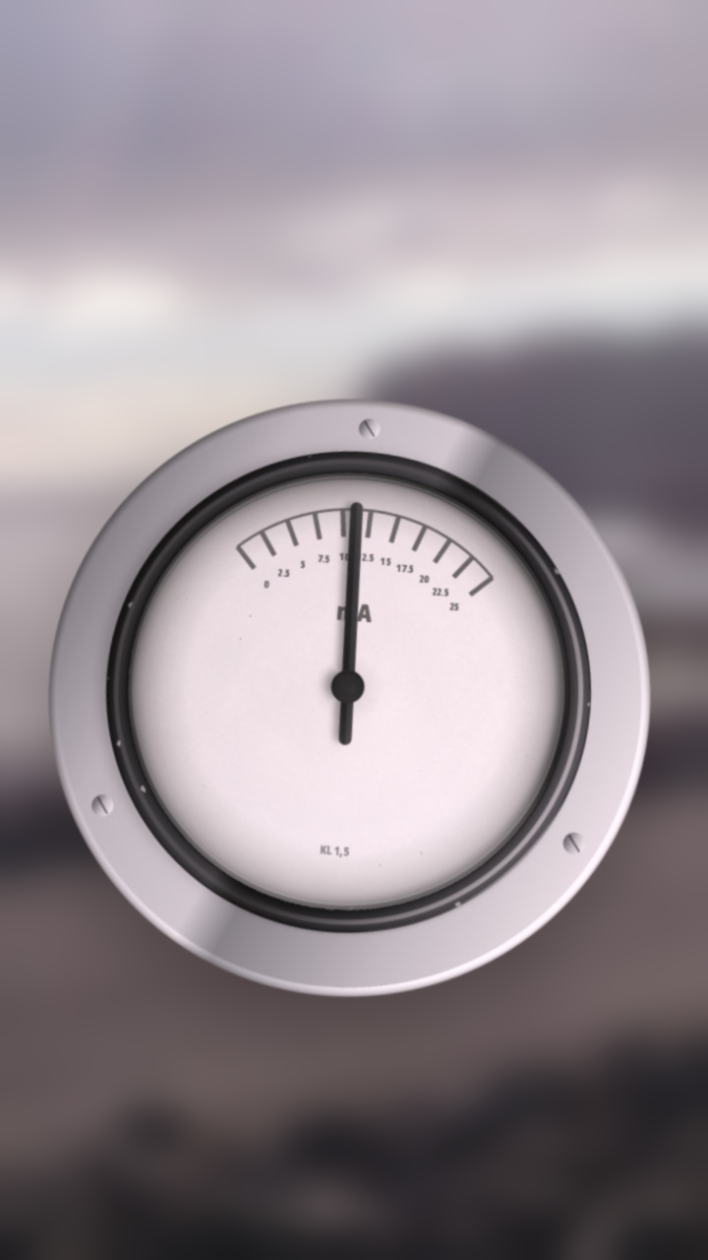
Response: {"value": 11.25, "unit": "mA"}
